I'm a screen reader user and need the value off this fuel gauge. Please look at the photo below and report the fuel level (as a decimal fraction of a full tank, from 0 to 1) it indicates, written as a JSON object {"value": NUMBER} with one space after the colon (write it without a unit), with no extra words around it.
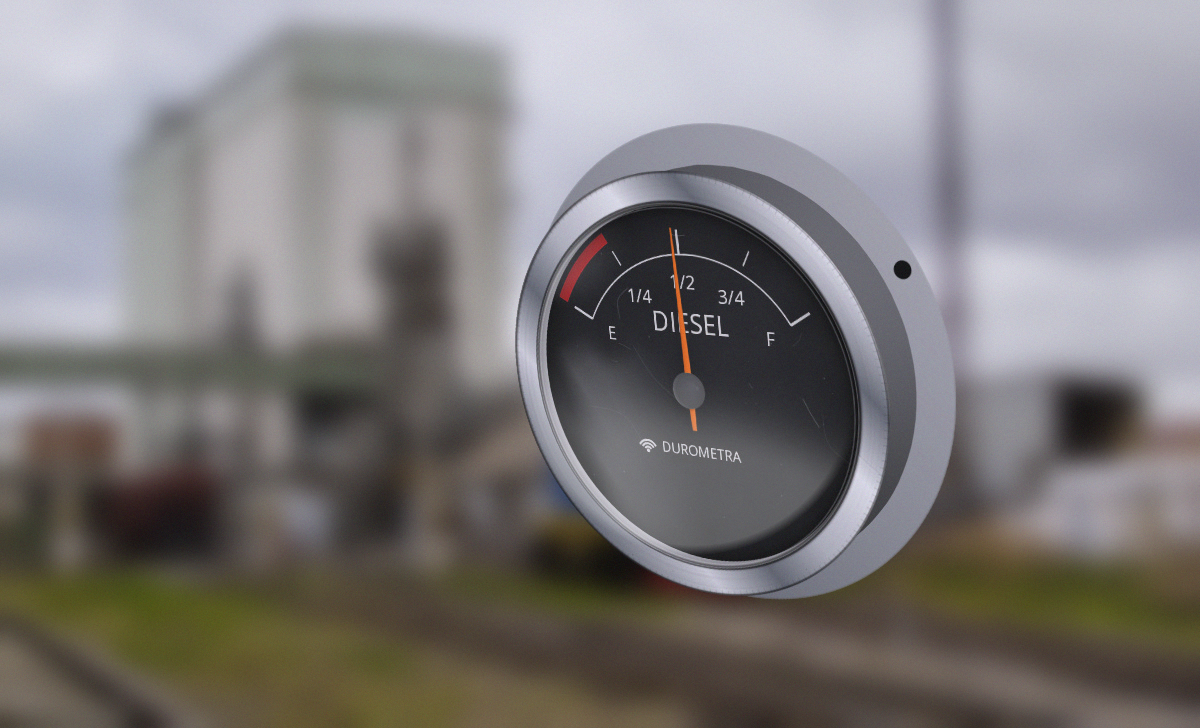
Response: {"value": 0.5}
